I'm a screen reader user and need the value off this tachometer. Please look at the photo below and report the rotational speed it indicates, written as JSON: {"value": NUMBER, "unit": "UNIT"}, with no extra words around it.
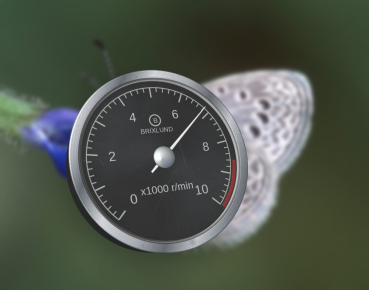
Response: {"value": 6800, "unit": "rpm"}
